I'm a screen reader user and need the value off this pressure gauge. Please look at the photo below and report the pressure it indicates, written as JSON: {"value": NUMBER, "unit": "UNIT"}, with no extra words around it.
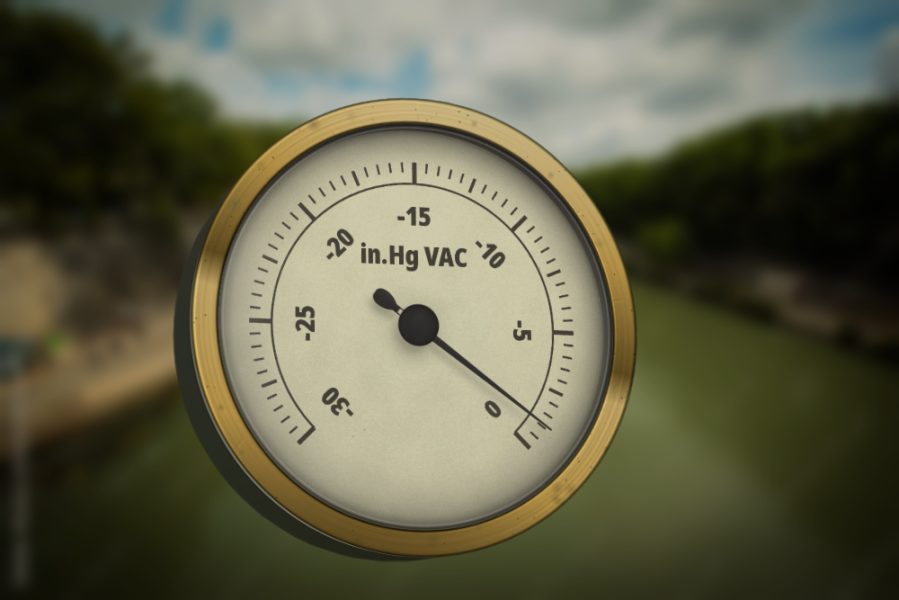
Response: {"value": -1, "unit": "inHg"}
